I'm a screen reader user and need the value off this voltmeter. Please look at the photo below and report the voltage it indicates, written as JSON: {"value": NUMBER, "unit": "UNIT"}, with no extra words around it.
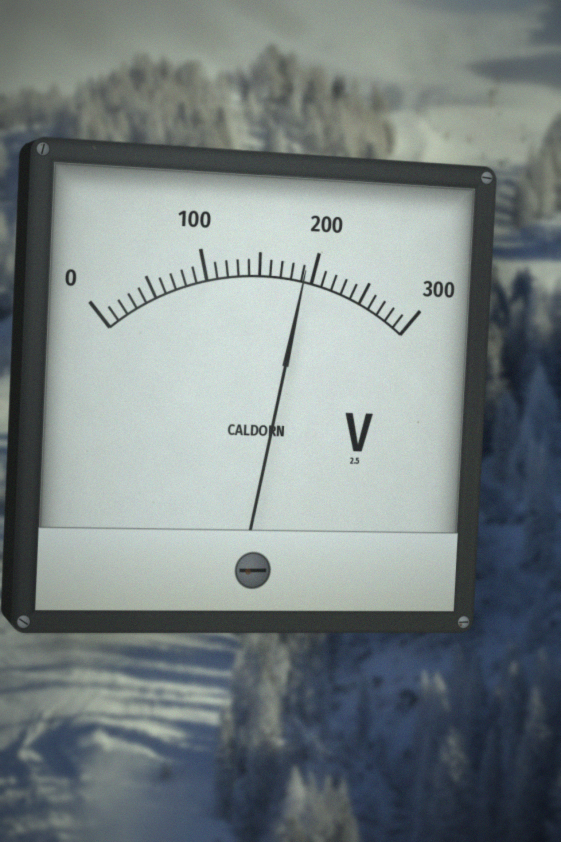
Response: {"value": 190, "unit": "V"}
